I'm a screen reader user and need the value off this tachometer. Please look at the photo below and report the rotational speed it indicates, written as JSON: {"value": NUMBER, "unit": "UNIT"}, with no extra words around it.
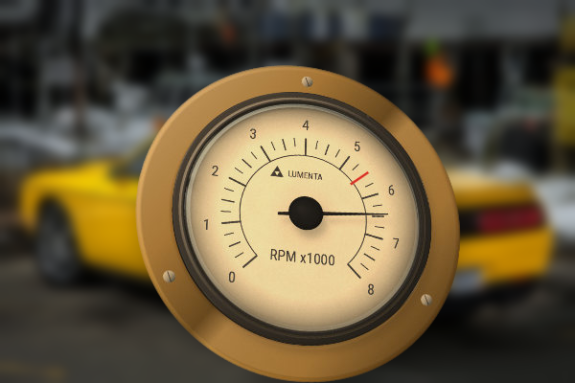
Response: {"value": 6500, "unit": "rpm"}
